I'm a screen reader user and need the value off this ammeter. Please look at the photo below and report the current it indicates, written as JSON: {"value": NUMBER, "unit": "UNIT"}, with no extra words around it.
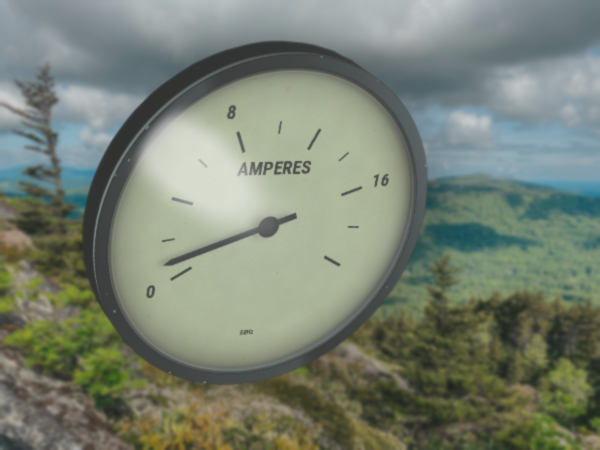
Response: {"value": 1, "unit": "A"}
